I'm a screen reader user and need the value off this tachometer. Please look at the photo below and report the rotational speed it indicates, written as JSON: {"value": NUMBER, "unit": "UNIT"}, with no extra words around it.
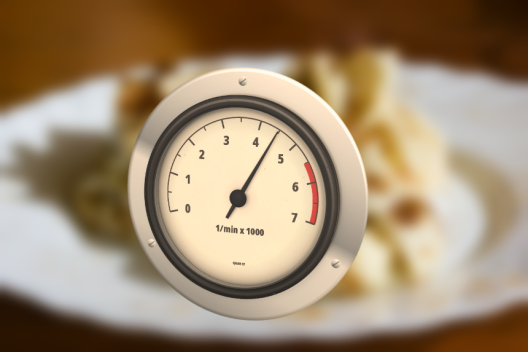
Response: {"value": 4500, "unit": "rpm"}
